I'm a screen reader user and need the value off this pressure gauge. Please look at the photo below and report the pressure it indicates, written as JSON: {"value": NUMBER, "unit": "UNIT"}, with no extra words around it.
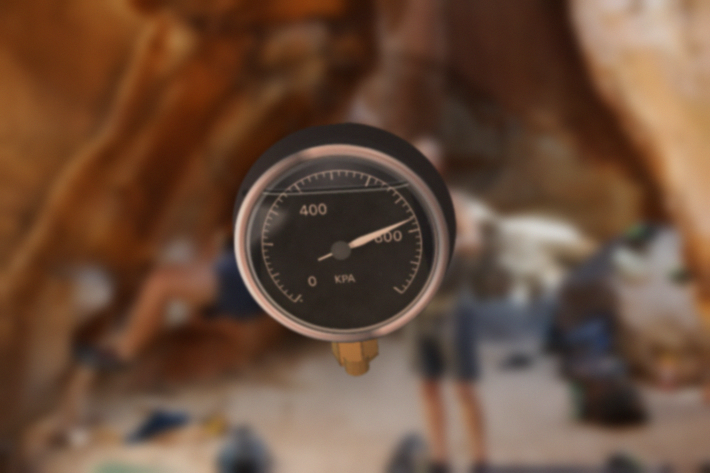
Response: {"value": 760, "unit": "kPa"}
